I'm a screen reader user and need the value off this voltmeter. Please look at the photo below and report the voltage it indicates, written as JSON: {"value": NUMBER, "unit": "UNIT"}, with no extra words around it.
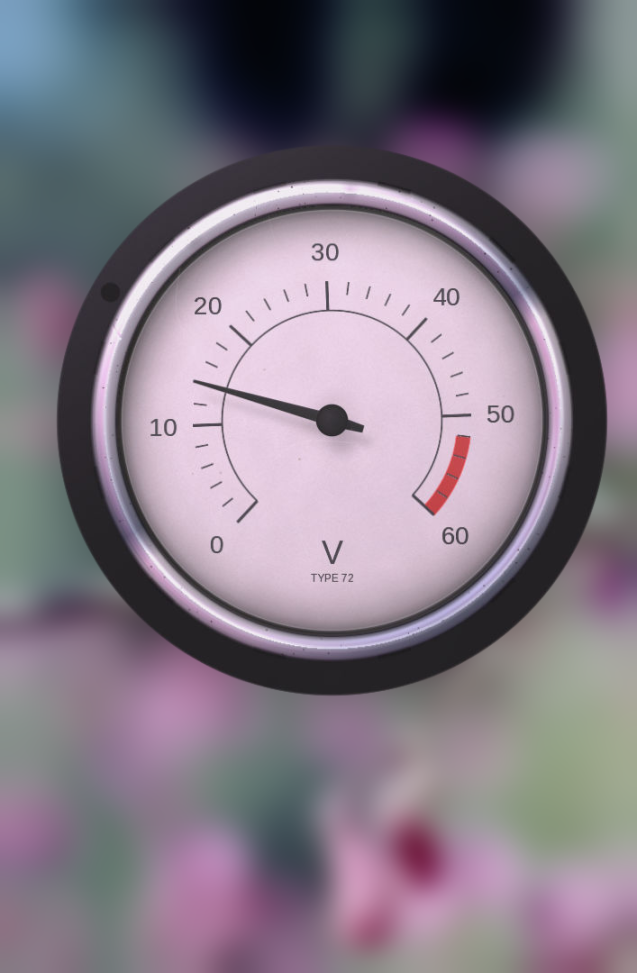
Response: {"value": 14, "unit": "V"}
